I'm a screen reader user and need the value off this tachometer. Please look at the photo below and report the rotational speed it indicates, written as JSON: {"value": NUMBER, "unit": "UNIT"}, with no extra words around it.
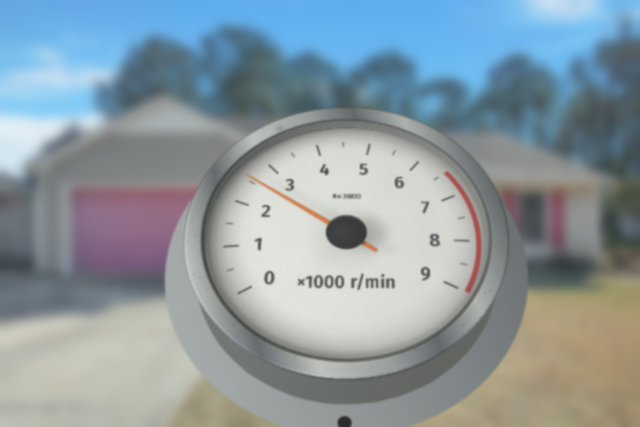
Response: {"value": 2500, "unit": "rpm"}
